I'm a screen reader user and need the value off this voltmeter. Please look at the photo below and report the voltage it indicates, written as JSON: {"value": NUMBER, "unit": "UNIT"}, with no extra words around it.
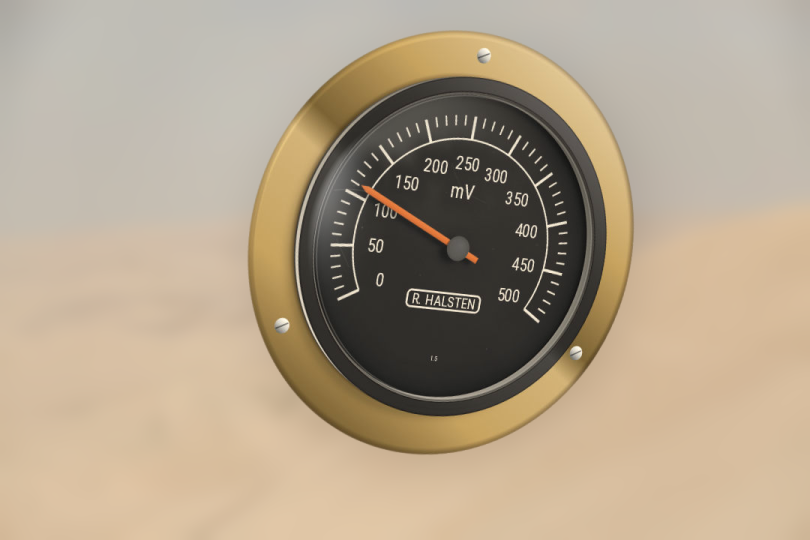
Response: {"value": 110, "unit": "mV"}
